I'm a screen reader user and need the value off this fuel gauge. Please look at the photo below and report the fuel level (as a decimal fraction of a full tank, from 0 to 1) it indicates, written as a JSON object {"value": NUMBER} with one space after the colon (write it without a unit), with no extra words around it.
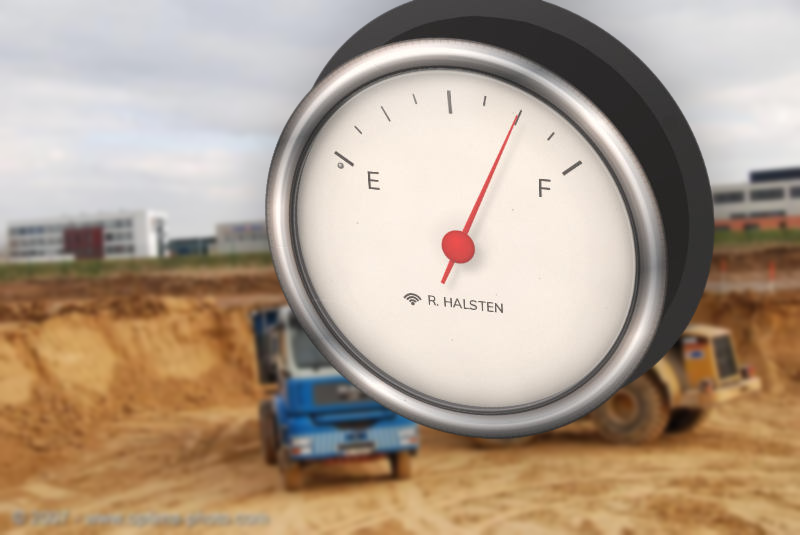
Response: {"value": 0.75}
